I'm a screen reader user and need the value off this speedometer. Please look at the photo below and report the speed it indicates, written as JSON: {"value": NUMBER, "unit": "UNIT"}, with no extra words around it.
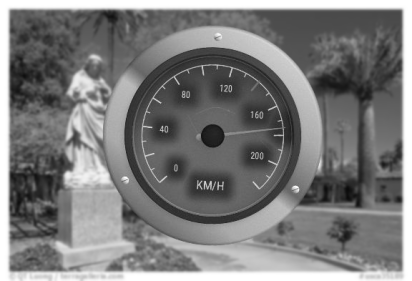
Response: {"value": 175, "unit": "km/h"}
